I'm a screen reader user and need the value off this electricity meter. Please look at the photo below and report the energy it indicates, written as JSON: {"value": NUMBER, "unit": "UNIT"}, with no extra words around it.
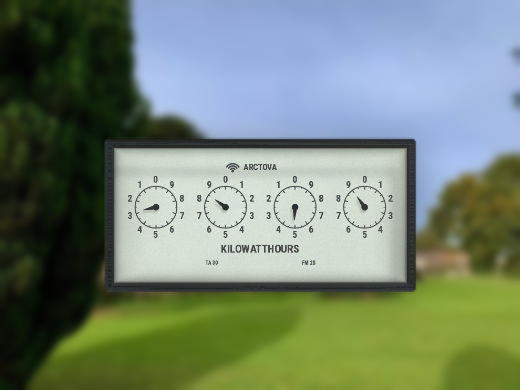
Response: {"value": 2849, "unit": "kWh"}
